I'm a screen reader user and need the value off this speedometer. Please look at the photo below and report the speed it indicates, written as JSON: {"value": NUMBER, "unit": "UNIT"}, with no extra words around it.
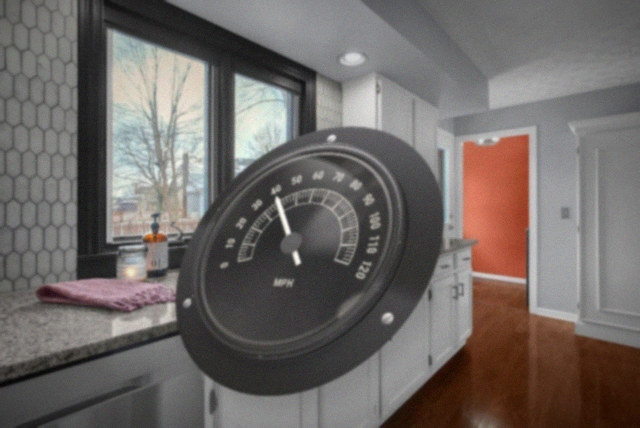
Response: {"value": 40, "unit": "mph"}
